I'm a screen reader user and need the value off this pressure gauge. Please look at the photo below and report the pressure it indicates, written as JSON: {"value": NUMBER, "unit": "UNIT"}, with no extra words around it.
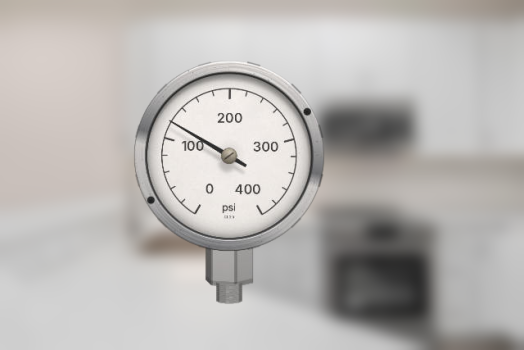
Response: {"value": 120, "unit": "psi"}
